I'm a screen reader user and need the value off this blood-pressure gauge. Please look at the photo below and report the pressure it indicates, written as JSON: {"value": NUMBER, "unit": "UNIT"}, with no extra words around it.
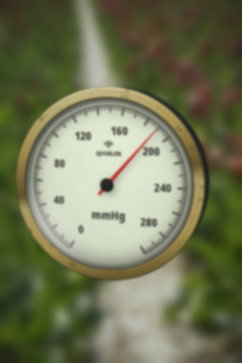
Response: {"value": 190, "unit": "mmHg"}
